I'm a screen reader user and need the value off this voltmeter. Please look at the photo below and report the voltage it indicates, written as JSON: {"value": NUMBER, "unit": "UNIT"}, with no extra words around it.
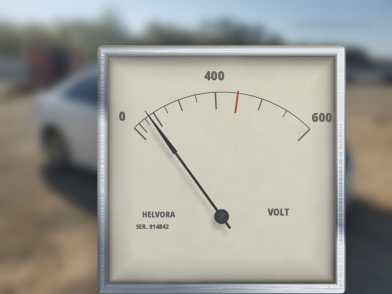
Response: {"value": 175, "unit": "V"}
